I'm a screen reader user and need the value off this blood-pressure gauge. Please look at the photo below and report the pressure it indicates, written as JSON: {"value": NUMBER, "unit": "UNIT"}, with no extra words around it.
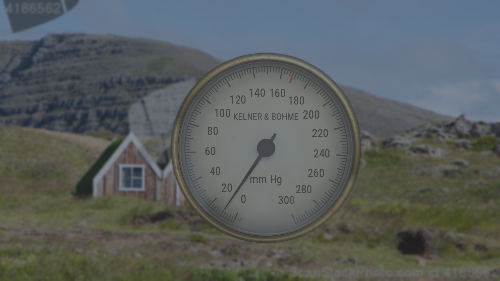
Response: {"value": 10, "unit": "mmHg"}
